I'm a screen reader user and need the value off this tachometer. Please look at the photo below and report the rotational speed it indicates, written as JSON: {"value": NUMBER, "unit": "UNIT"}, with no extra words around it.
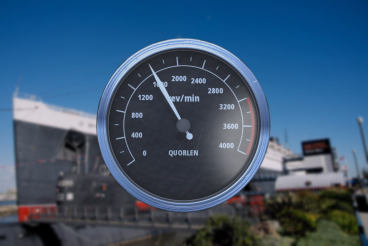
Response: {"value": 1600, "unit": "rpm"}
